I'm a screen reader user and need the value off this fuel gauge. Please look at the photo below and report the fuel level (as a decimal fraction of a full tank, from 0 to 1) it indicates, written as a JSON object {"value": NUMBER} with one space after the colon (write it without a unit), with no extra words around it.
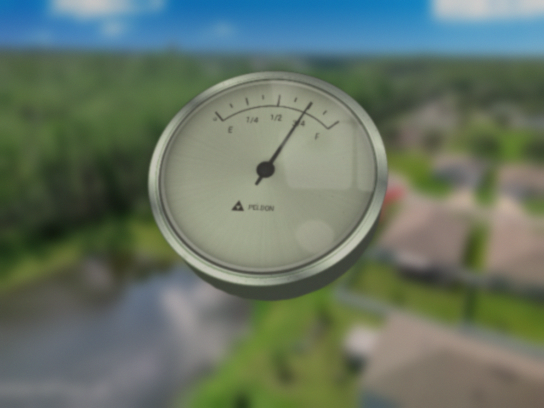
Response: {"value": 0.75}
